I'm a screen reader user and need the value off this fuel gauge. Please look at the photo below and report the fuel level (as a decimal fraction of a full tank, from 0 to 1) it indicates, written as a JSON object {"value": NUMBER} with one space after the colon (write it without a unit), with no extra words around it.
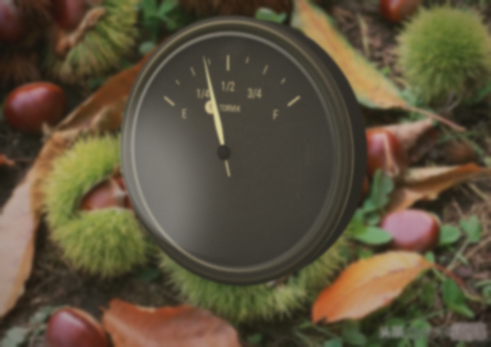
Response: {"value": 0.375}
